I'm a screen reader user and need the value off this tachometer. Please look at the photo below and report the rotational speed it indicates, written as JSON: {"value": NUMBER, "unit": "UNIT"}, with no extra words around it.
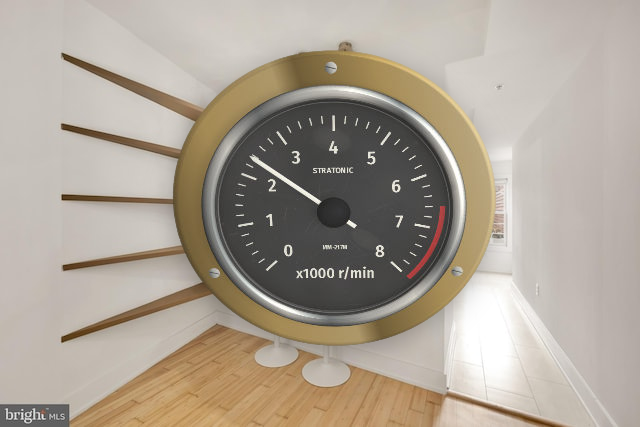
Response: {"value": 2400, "unit": "rpm"}
